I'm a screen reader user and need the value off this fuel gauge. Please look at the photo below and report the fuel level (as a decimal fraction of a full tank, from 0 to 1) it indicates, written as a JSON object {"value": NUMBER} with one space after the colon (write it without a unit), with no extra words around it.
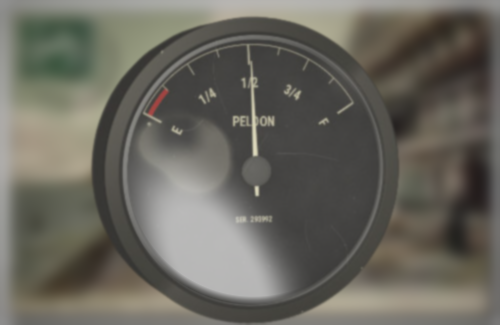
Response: {"value": 0.5}
